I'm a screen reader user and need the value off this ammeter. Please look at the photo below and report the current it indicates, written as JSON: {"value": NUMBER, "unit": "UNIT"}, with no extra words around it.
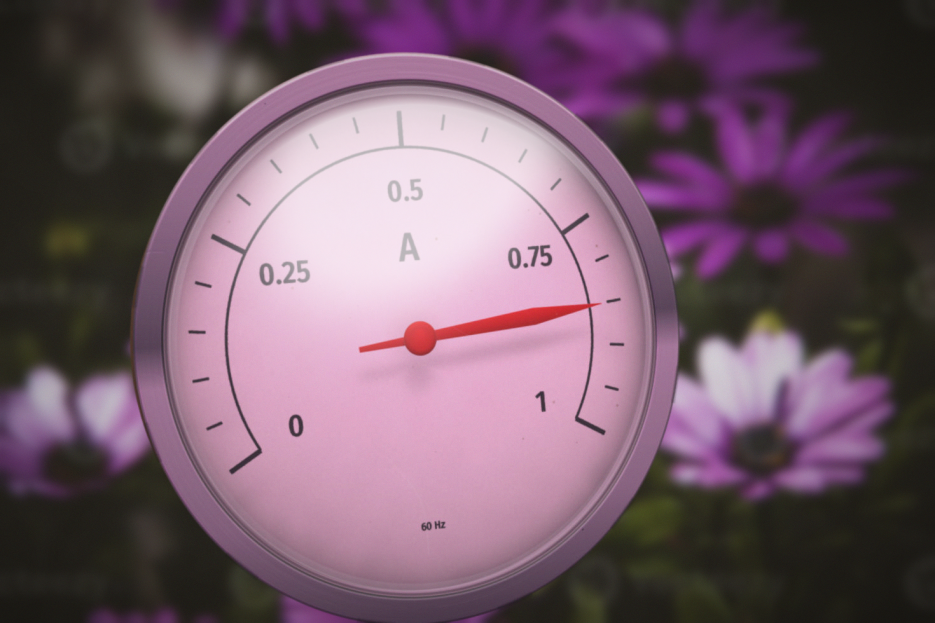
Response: {"value": 0.85, "unit": "A"}
